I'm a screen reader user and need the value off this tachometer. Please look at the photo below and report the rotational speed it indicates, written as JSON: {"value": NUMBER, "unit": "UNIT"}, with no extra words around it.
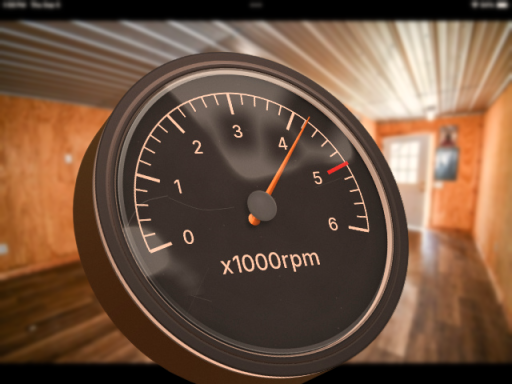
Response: {"value": 4200, "unit": "rpm"}
